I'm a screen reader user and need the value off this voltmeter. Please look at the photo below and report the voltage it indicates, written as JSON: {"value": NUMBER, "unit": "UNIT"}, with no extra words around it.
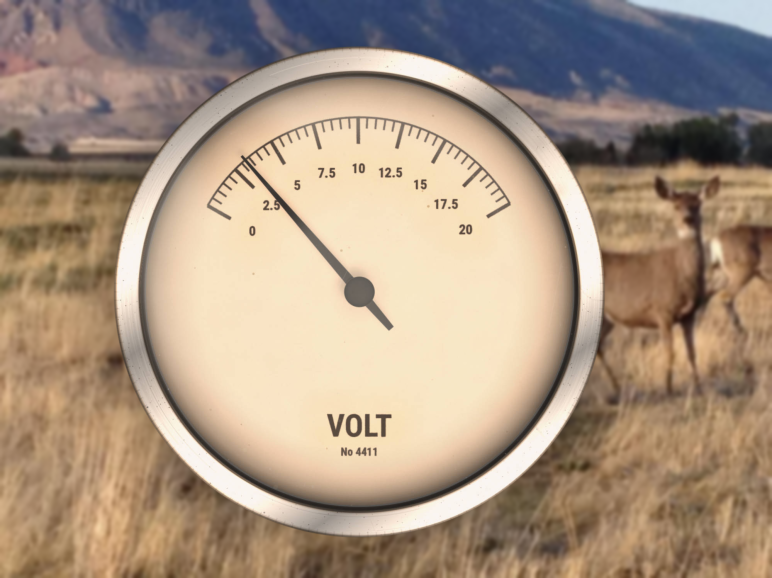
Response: {"value": 3.25, "unit": "V"}
